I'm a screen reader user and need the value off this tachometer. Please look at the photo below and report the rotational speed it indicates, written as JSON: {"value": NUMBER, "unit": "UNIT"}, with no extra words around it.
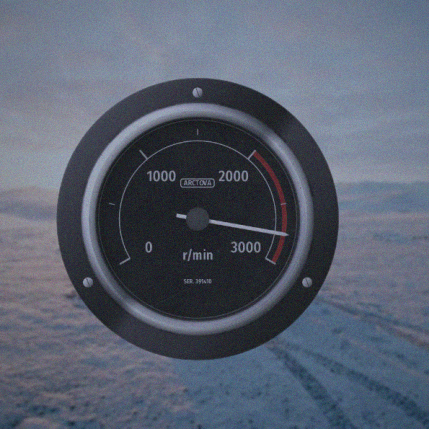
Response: {"value": 2750, "unit": "rpm"}
